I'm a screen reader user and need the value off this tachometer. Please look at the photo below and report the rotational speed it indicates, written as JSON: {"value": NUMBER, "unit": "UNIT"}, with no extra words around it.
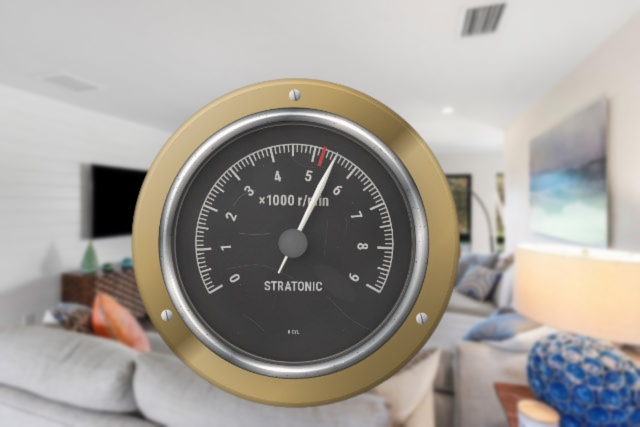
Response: {"value": 5500, "unit": "rpm"}
